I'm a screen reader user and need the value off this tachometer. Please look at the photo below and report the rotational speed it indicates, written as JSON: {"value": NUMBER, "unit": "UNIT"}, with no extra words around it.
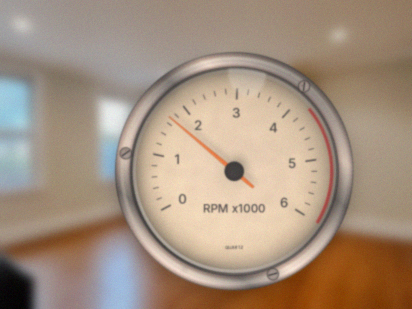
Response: {"value": 1700, "unit": "rpm"}
